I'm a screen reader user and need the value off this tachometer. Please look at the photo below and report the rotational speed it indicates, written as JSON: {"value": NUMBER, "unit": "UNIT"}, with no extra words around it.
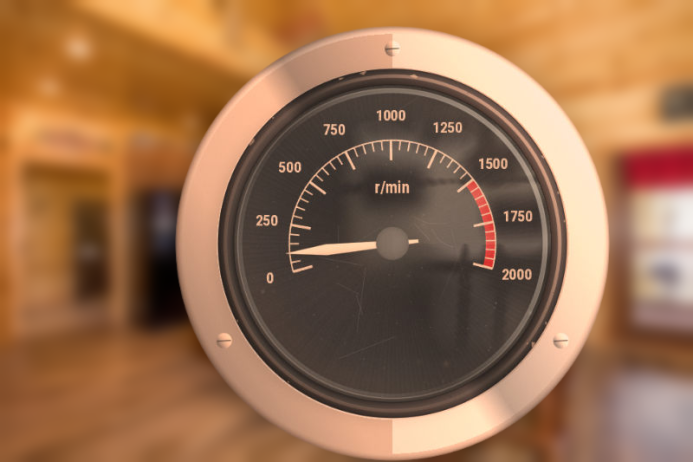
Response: {"value": 100, "unit": "rpm"}
